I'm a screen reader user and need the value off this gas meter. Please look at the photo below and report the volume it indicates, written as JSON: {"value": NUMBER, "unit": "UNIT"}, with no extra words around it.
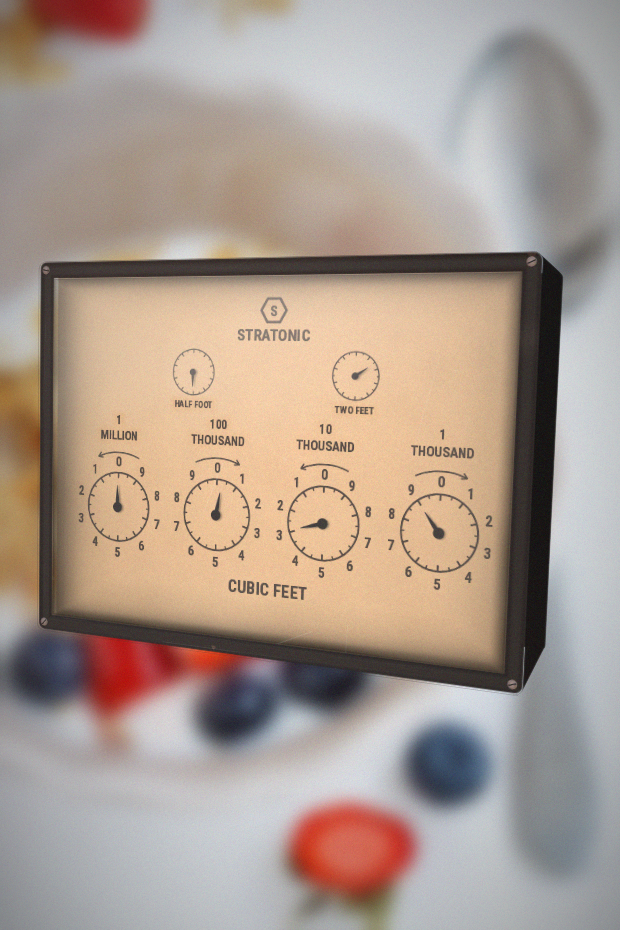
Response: {"value": 2900, "unit": "ft³"}
